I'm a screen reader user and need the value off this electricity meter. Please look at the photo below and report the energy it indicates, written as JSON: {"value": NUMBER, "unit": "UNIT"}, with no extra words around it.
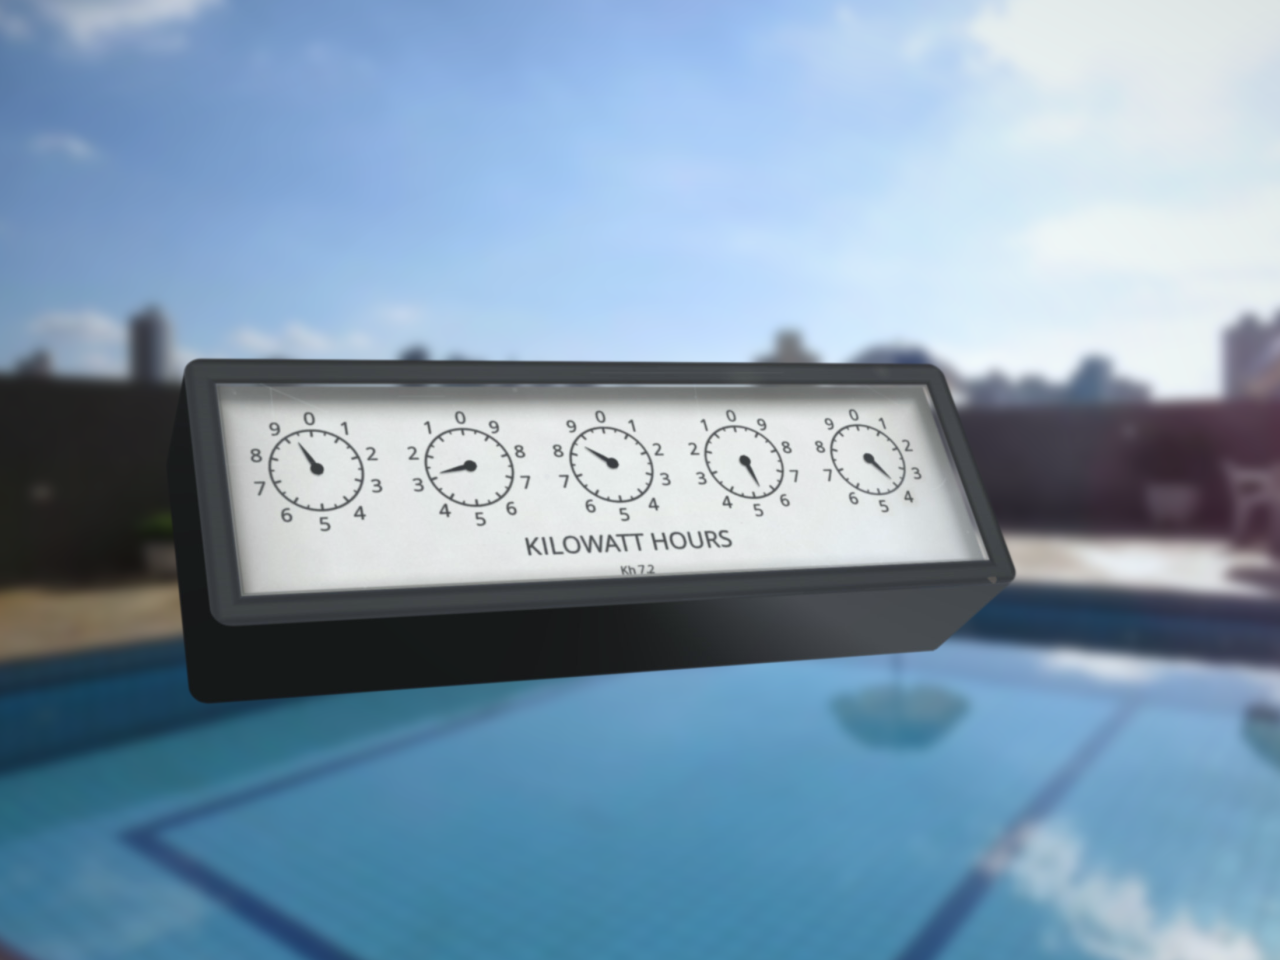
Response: {"value": 92854, "unit": "kWh"}
